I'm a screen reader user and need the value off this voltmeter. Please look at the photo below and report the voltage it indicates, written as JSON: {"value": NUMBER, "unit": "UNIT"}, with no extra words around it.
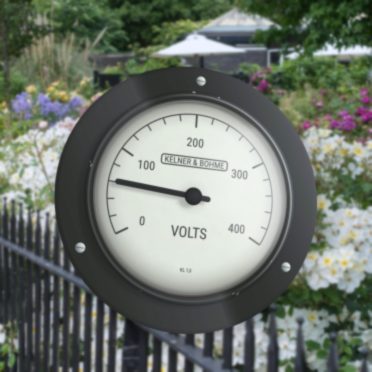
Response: {"value": 60, "unit": "V"}
